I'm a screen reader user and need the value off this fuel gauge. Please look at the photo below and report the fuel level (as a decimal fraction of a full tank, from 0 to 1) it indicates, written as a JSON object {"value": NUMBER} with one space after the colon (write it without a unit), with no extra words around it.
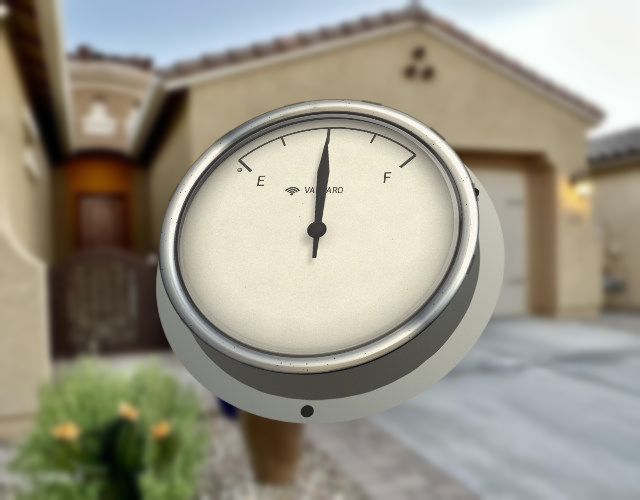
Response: {"value": 0.5}
